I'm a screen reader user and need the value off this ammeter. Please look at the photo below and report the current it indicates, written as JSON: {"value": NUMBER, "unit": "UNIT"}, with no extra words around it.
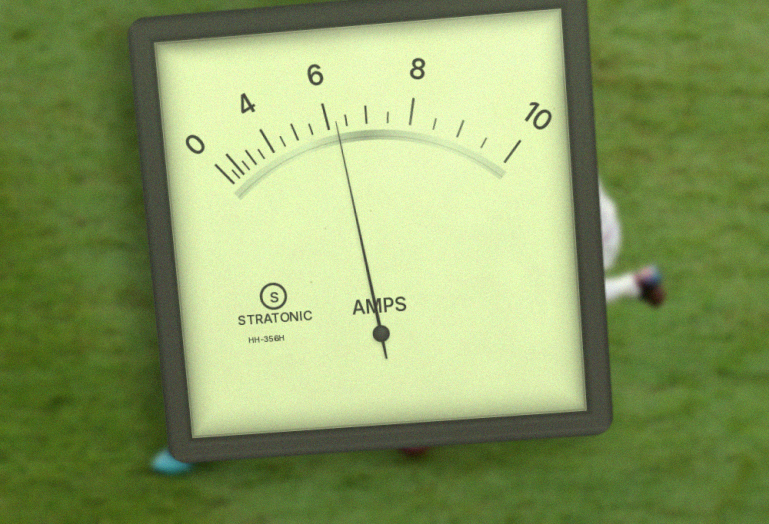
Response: {"value": 6.25, "unit": "A"}
